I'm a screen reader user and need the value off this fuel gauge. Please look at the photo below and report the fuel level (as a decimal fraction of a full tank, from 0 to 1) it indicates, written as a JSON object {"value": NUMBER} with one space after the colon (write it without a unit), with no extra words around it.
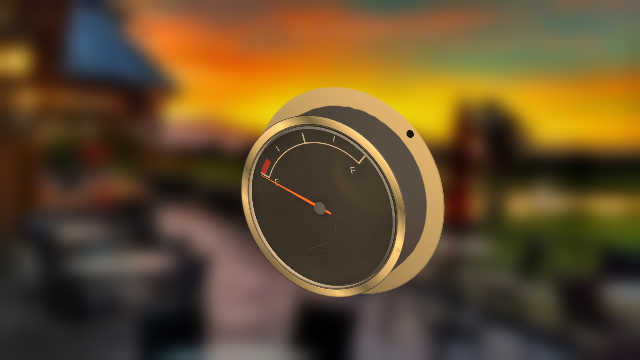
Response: {"value": 0}
